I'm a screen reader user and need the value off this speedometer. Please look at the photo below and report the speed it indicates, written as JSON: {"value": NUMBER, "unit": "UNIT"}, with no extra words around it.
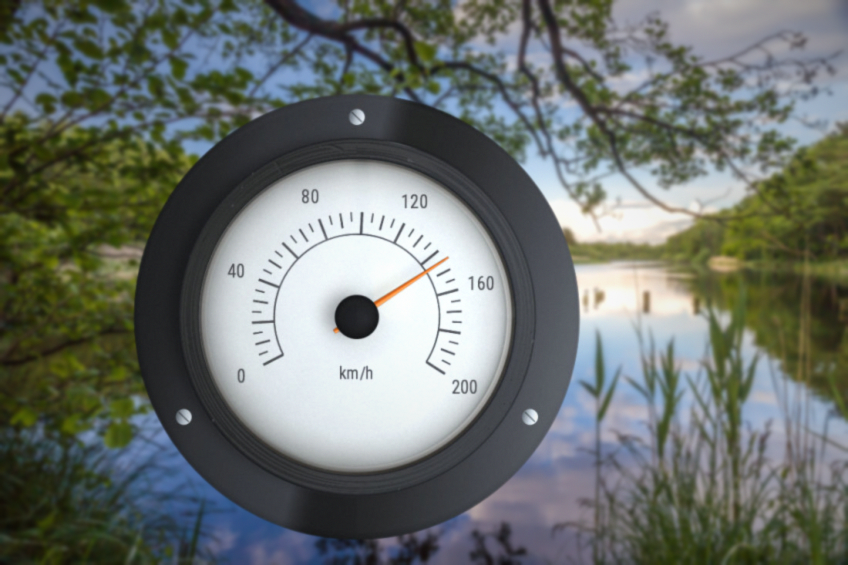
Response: {"value": 145, "unit": "km/h"}
